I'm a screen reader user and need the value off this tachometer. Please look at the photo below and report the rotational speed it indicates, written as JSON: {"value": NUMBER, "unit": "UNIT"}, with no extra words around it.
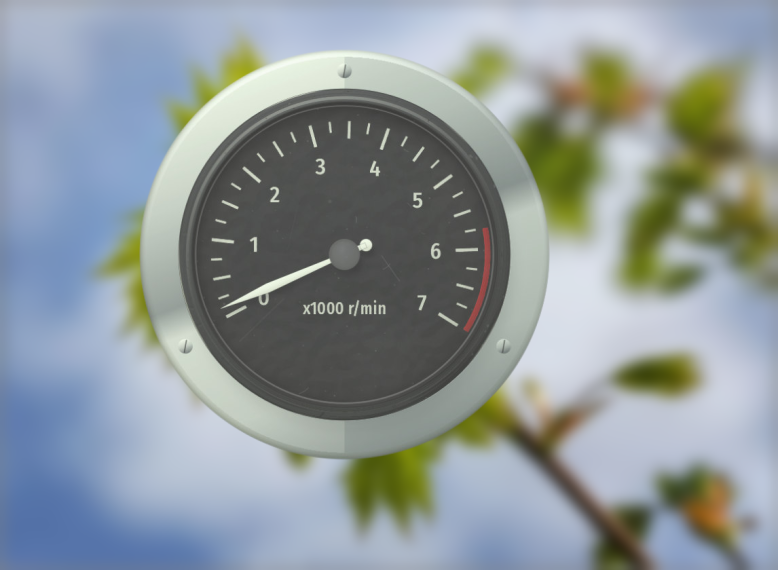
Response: {"value": 125, "unit": "rpm"}
